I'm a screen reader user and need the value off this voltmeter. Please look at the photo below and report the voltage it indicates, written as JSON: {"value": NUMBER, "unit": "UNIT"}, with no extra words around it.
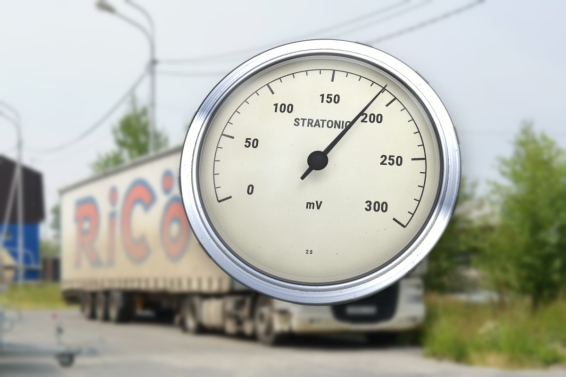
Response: {"value": 190, "unit": "mV"}
